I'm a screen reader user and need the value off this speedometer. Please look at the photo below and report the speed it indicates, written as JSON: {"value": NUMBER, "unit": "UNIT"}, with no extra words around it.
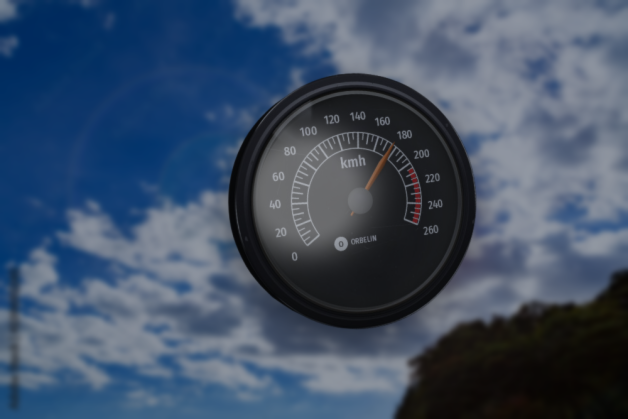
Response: {"value": 175, "unit": "km/h"}
